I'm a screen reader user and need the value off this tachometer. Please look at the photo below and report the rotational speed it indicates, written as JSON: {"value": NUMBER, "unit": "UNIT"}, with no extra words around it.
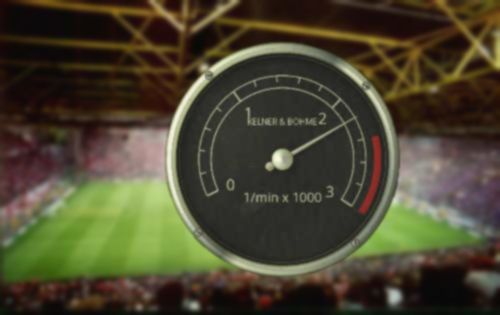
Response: {"value": 2200, "unit": "rpm"}
